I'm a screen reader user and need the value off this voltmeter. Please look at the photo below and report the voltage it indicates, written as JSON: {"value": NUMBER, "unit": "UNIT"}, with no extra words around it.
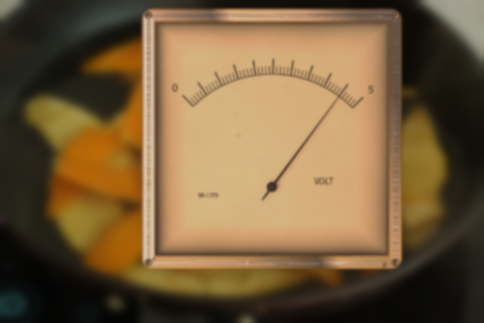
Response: {"value": 4.5, "unit": "V"}
